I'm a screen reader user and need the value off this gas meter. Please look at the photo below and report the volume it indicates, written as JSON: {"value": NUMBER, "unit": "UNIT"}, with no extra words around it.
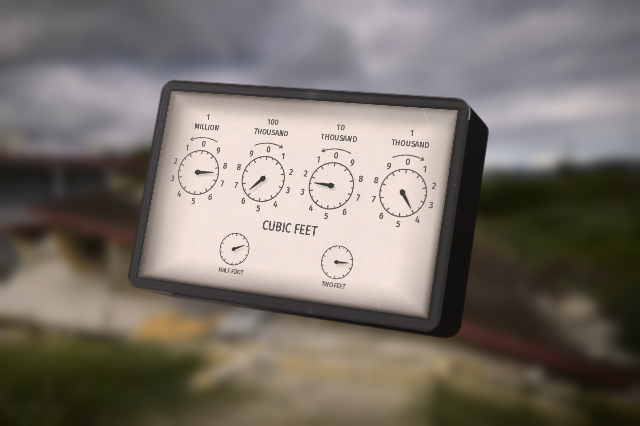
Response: {"value": 762400, "unit": "ft³"}
